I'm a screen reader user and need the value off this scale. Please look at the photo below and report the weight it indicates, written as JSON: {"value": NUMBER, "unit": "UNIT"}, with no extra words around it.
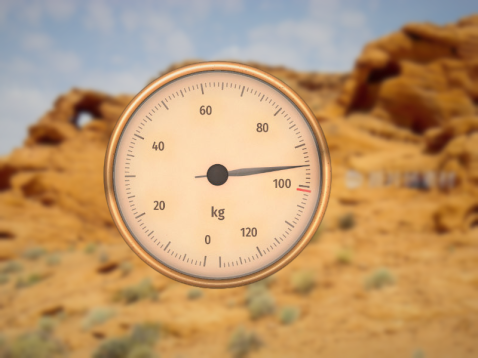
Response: {"value": 95, "unit": "kg"}
